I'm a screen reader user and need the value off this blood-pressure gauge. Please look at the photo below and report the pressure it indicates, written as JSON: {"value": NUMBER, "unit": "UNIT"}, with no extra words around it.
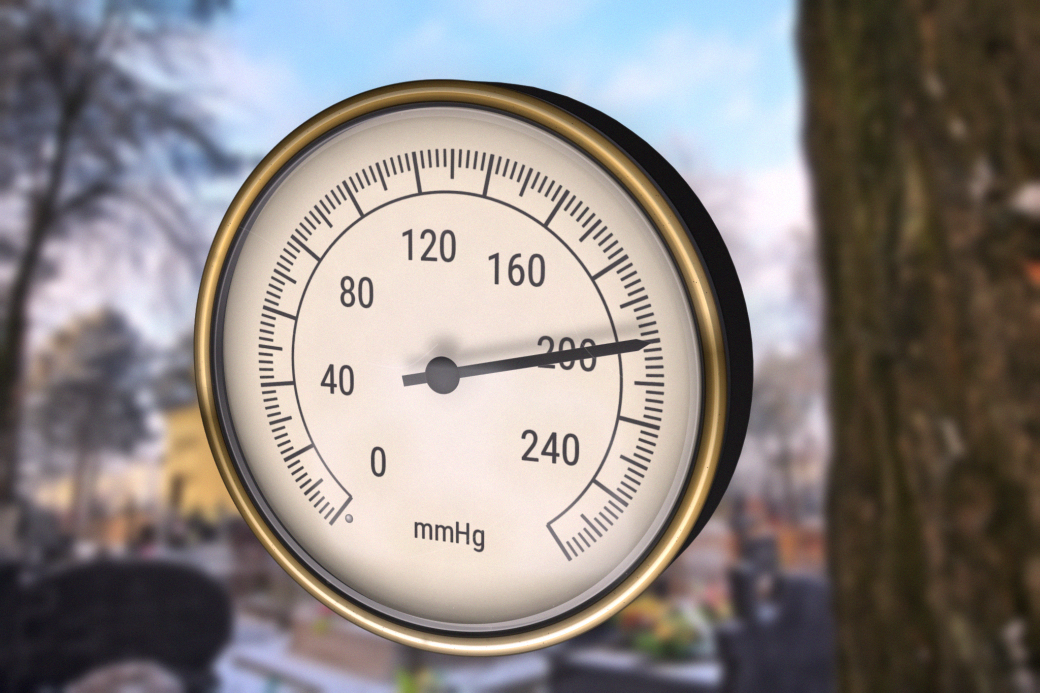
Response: {"value": 200, "unit": "mmHg"}
